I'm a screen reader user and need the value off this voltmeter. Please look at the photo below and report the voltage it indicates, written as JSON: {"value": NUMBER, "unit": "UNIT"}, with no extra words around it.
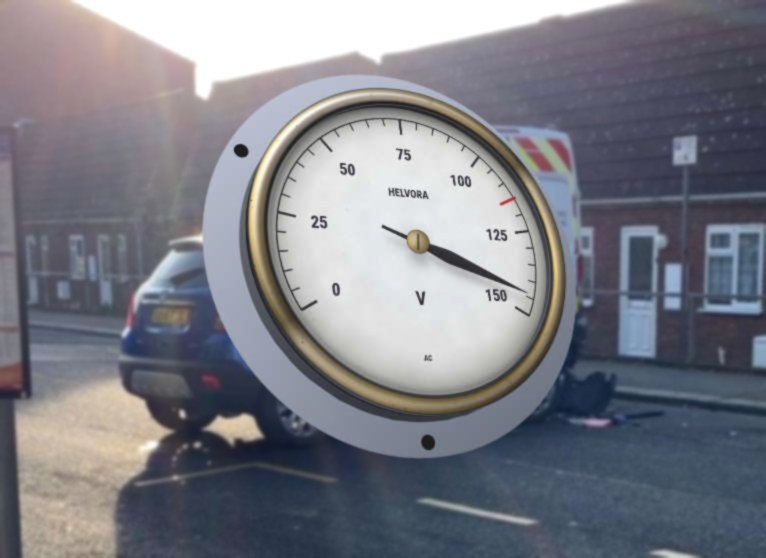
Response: {"value": 145, "unit": "V"}
